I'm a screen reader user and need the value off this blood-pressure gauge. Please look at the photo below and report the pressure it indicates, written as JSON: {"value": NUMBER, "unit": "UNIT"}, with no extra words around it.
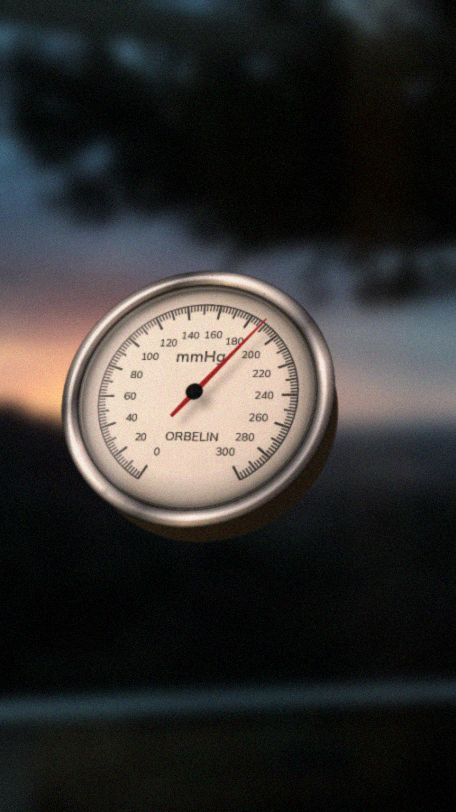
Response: {"value": 190, "unit": "mmHg"}
